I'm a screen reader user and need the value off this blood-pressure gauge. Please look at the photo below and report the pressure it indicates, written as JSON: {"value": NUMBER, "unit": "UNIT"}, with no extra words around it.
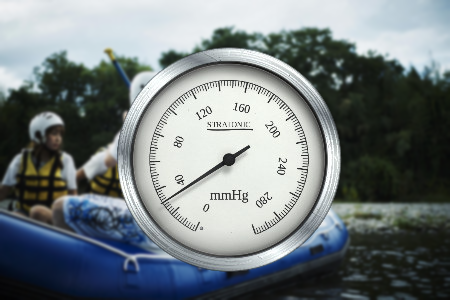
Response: {"value": 30, "unit": "mmHg"}
